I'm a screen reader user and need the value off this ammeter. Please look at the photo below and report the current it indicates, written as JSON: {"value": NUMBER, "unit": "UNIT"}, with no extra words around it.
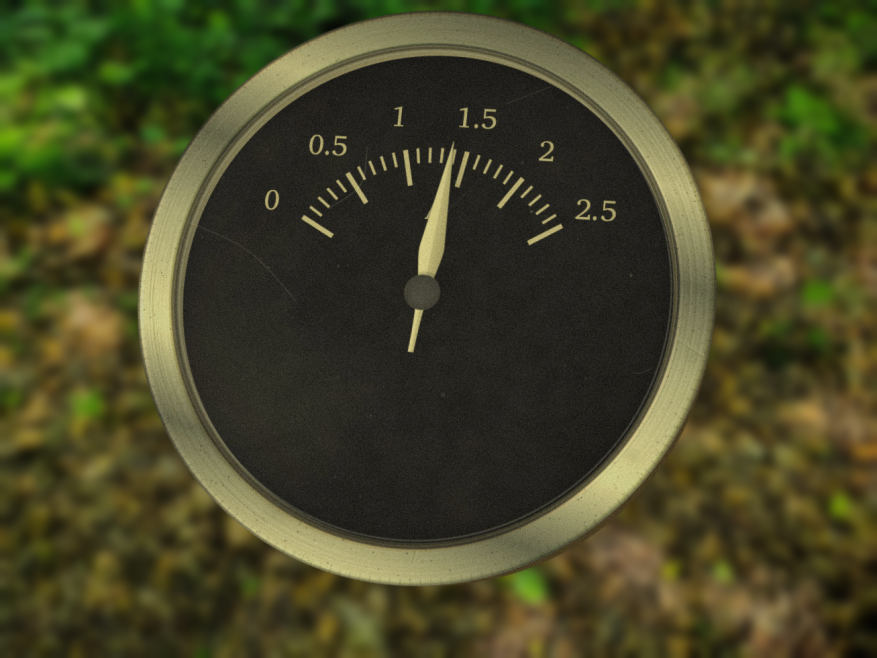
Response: {"value": 1.4, "unit": "A"}
